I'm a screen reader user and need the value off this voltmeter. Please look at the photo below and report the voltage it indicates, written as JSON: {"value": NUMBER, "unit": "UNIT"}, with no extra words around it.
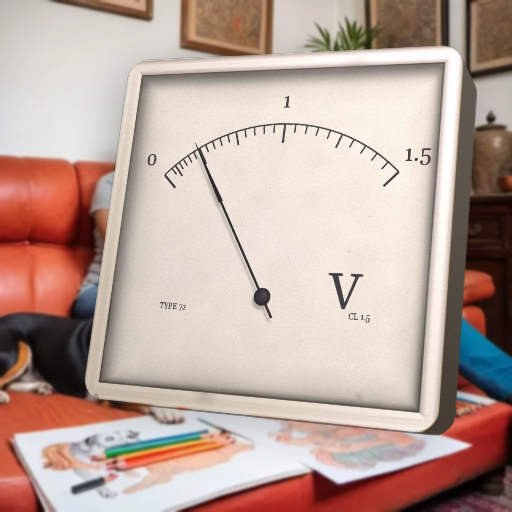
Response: {"value": 0.5, "unit": "V"}
